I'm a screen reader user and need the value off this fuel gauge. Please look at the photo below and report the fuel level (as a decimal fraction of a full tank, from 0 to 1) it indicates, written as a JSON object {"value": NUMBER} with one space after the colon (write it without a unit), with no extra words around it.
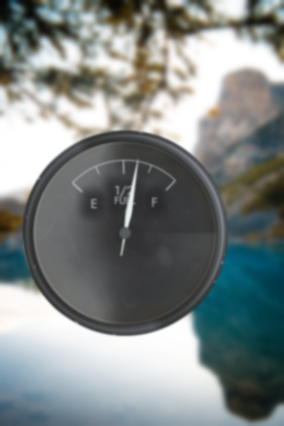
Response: {"value": 0.625}
